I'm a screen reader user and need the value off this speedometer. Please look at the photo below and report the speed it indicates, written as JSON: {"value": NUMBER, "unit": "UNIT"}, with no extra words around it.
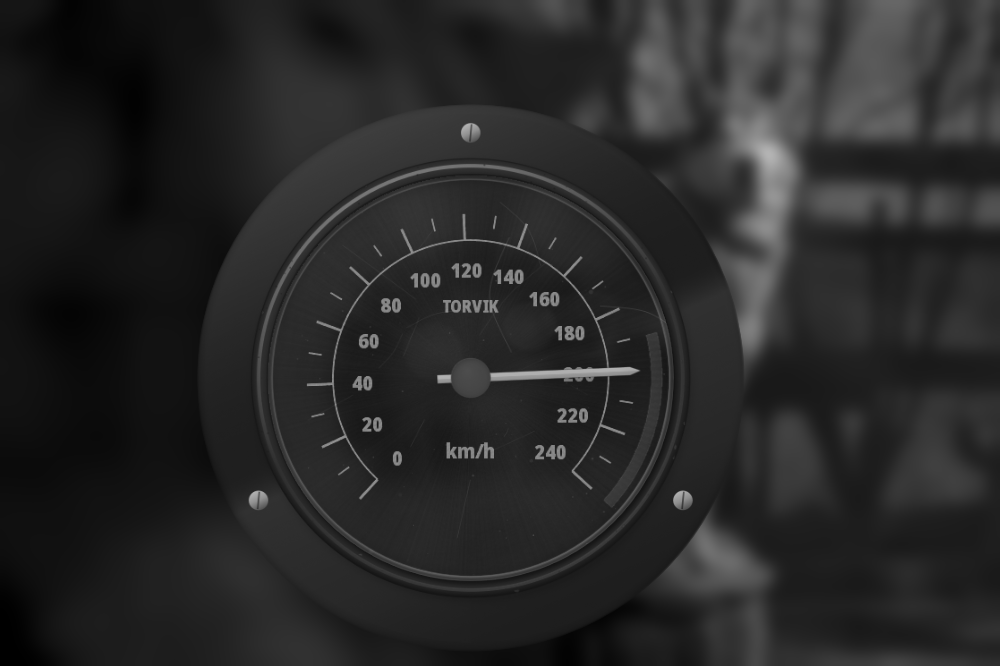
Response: {"value": 200, "unit": "km/h"}
